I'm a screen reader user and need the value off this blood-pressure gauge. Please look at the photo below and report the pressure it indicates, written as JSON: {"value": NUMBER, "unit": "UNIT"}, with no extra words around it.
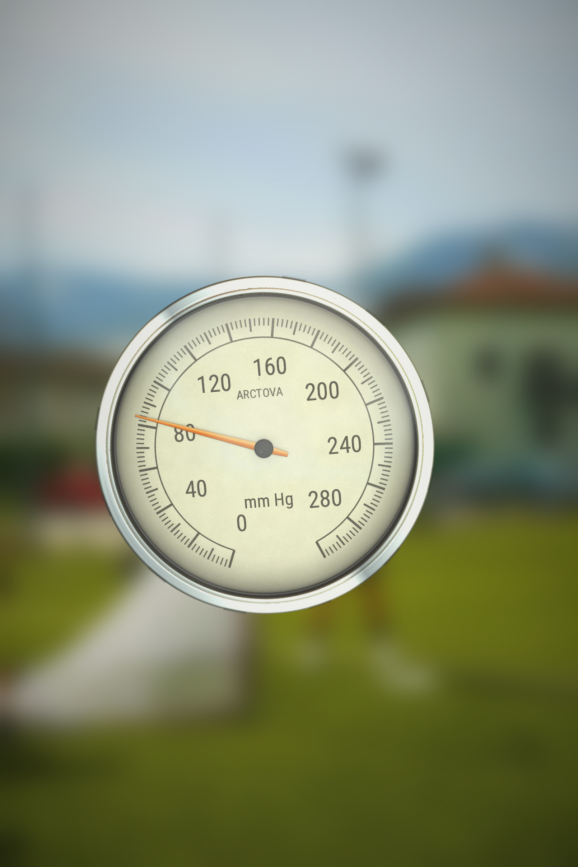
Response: {"value": 84, "unit": "mmHg"}
